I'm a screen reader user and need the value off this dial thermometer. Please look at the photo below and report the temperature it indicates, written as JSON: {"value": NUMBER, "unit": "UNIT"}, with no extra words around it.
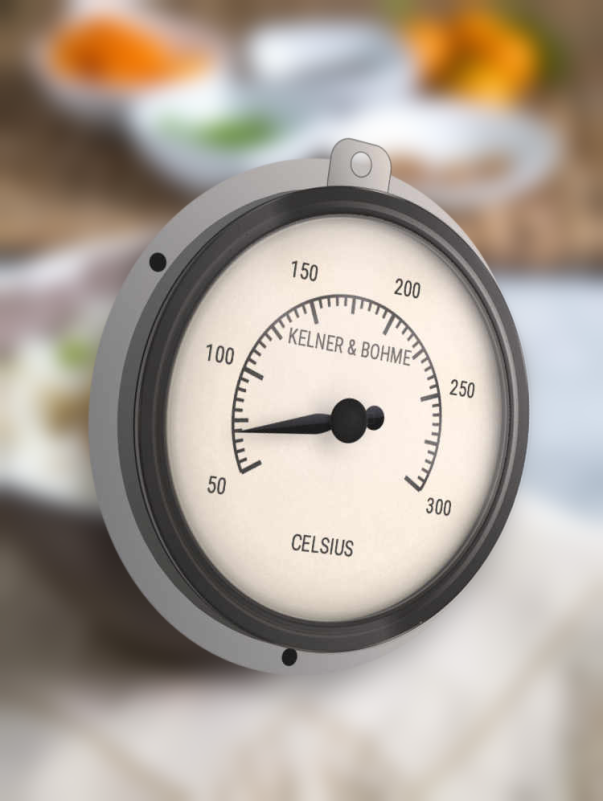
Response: {"value": 70, "unit": "°C"}
